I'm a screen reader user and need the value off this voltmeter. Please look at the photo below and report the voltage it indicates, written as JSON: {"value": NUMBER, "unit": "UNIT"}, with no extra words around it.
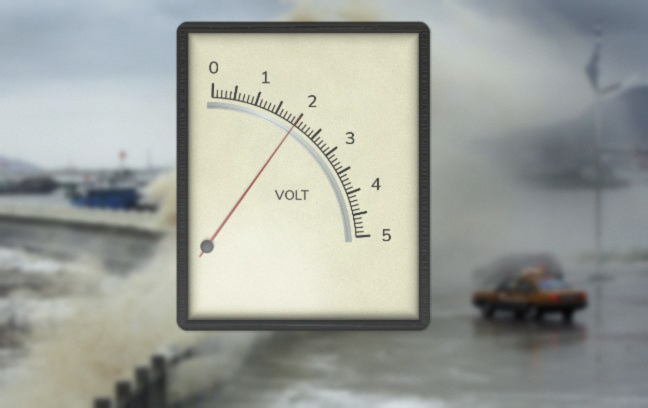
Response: {"value": 2, "unit": "V"}
